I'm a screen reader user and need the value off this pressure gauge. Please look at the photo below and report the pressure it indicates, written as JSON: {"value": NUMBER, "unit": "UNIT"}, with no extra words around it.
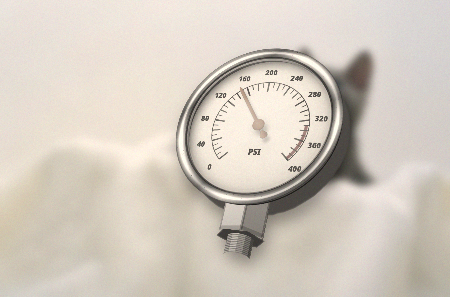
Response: {"value": 150, "unit": "psi"}
